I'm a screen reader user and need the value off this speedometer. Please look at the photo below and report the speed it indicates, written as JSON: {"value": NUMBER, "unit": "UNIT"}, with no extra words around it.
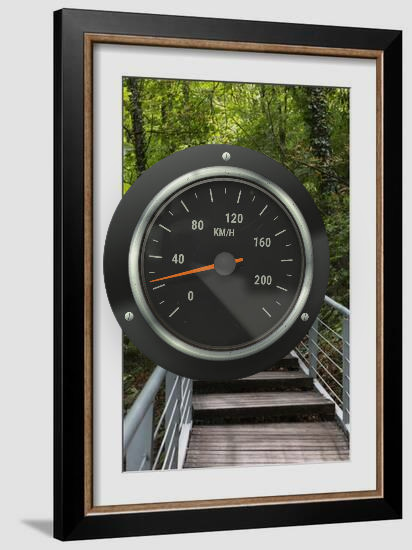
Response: {"value": 25, "unit": "km/h"}
